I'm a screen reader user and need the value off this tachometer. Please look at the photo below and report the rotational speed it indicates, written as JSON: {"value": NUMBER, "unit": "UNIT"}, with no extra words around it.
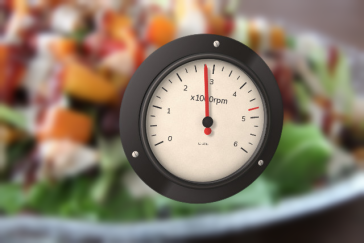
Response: {"value": 2750, "unit": "rpm"}
